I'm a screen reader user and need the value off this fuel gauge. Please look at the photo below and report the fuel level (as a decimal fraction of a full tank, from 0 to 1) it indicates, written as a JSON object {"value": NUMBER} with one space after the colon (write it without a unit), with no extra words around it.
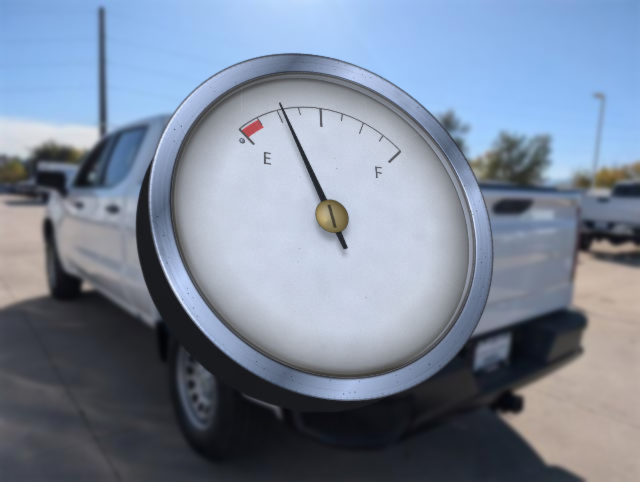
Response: {"value": 0.25}
